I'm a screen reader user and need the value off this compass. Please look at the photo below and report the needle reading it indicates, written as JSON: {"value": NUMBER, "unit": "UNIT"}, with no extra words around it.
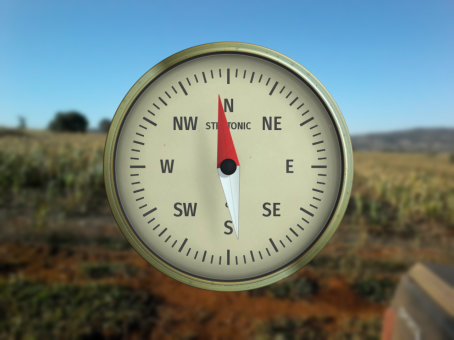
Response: {"value": 352.5, "unit": "°"}
